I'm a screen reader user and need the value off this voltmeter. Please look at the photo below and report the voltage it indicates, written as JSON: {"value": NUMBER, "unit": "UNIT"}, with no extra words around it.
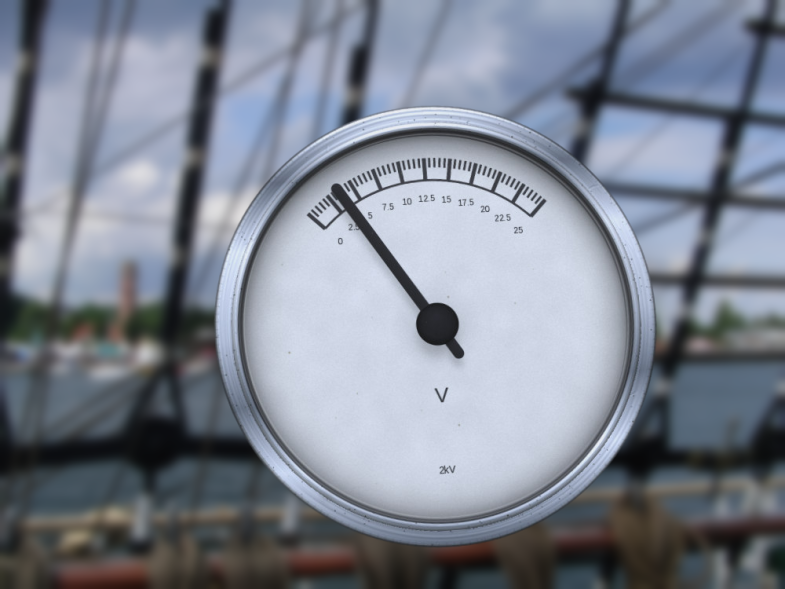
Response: {"value": 3.5, "unit": "V"}
